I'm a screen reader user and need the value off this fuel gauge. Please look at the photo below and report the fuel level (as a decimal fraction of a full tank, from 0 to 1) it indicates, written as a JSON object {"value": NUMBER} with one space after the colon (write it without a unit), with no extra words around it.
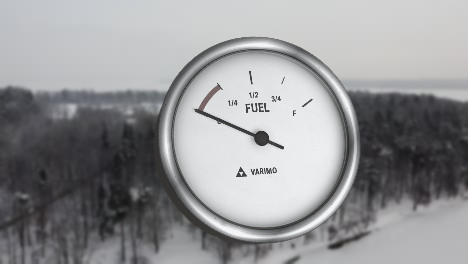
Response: {"value": 0}
